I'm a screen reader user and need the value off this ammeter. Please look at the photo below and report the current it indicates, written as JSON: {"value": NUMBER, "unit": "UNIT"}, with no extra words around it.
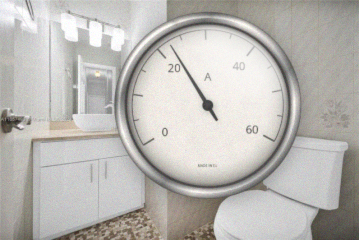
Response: {"value": 22.5, "unit": "A"}
